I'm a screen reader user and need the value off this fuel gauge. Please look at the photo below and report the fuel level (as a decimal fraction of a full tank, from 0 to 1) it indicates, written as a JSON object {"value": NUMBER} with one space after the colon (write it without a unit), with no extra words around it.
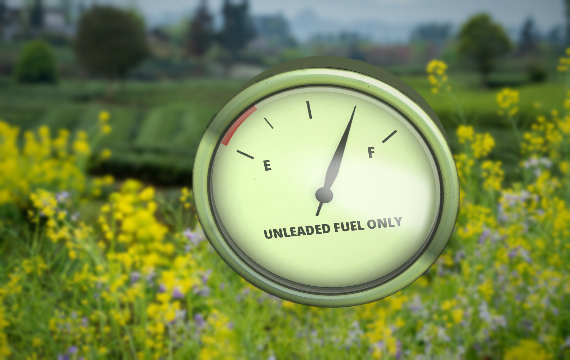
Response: {"value": 0.75}
